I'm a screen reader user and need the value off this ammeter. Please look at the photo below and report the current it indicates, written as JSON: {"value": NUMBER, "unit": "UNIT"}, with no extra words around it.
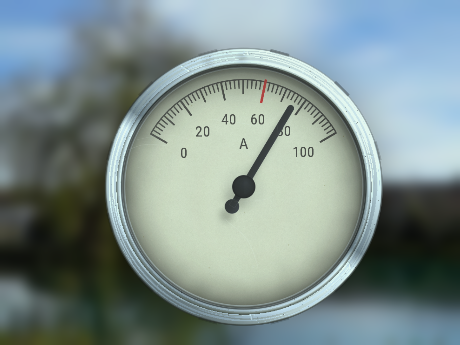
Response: {"value": 76, "unit": "A"}
